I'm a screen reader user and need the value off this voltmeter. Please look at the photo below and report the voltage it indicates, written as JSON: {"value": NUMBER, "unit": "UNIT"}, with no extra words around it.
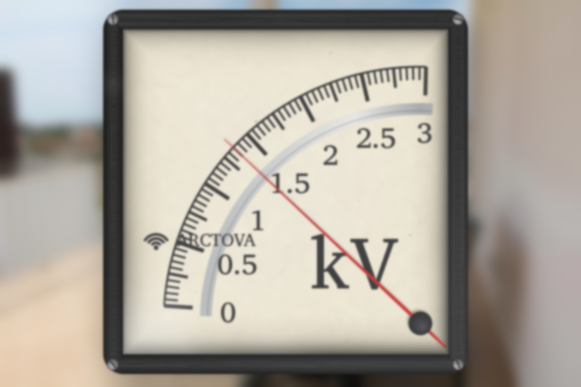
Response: {"value": 1.35, "unit": "kV"}
